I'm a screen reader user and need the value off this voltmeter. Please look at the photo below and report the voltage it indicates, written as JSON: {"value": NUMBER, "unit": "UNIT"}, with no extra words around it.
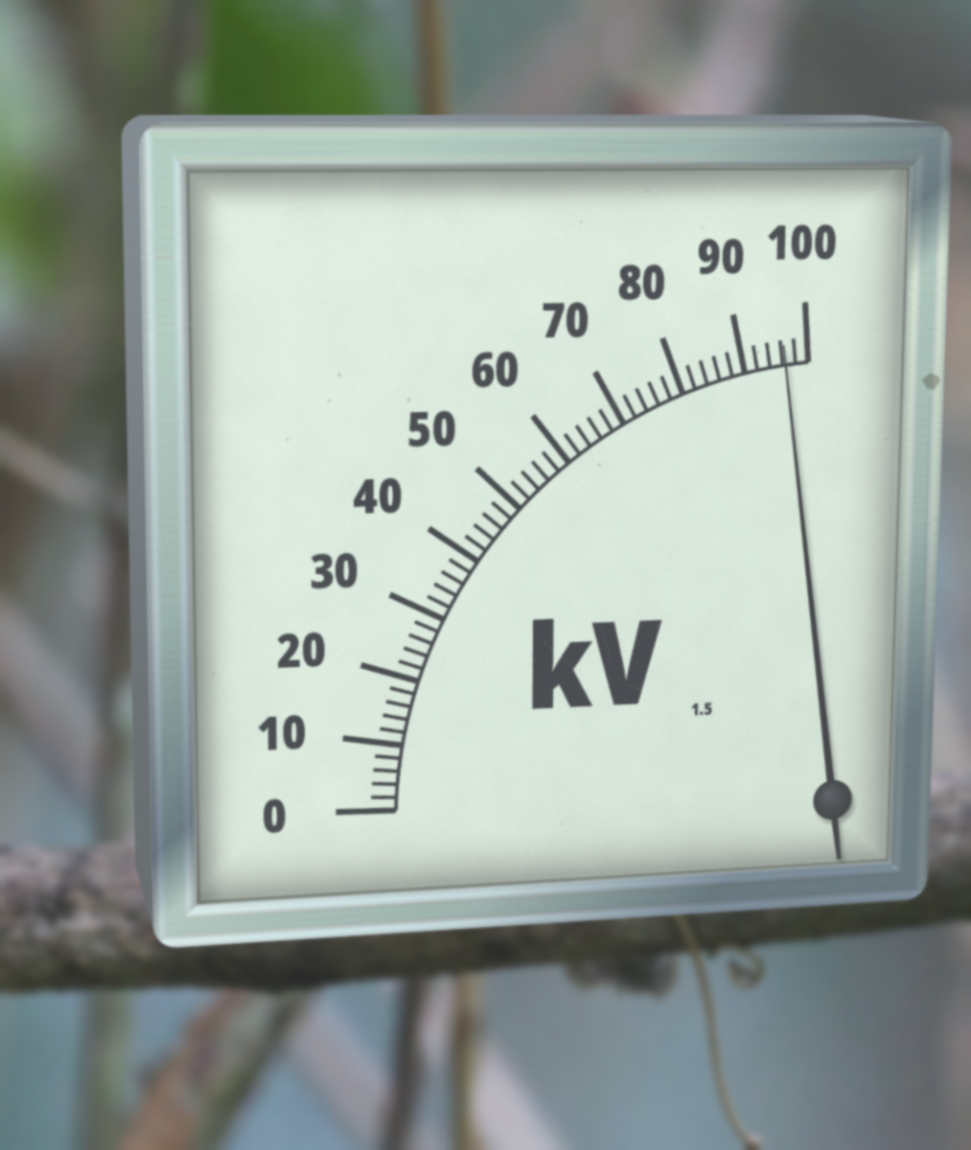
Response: {"value": 96, "unit": "kV"}
